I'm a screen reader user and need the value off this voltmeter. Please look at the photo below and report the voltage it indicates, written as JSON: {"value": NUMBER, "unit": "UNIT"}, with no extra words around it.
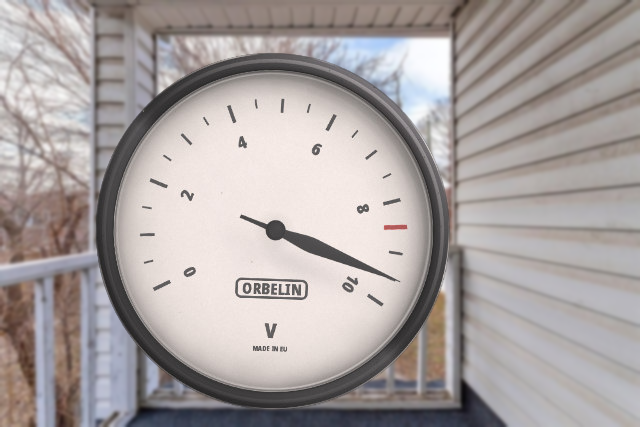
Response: {"value": 9.5, "unit": "V"}
